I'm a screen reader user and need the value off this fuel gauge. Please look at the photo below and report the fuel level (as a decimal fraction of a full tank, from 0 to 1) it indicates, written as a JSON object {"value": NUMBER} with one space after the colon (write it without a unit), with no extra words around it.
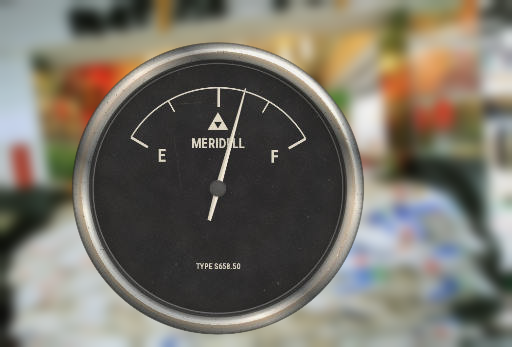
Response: {"value": 0.625}
